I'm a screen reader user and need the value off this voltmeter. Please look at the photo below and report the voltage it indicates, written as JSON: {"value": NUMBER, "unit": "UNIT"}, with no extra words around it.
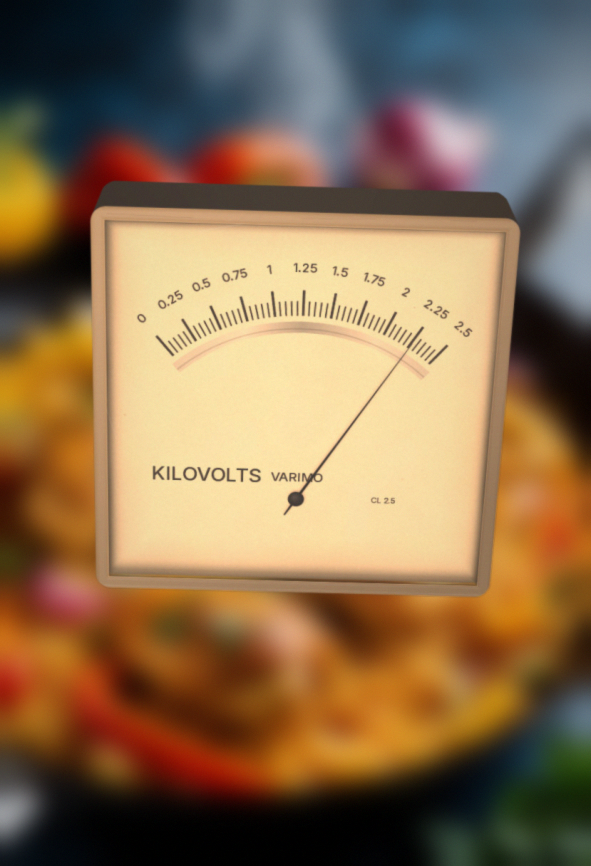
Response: {"value": 2.25, "unit": "kV"}
